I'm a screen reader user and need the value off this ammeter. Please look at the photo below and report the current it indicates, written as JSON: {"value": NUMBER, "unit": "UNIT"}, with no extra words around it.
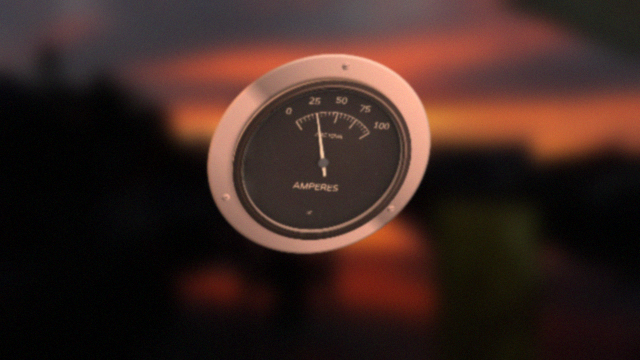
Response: {"value": 25, "unit": "A"}
